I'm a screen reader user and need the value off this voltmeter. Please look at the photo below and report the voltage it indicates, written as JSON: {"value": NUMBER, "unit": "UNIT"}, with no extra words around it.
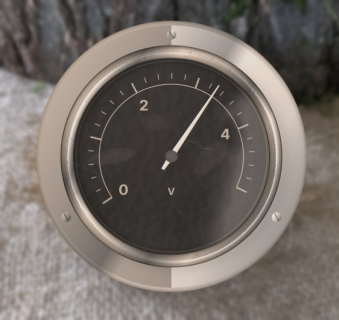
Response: {"value": 3.3, "unit": "V"}
